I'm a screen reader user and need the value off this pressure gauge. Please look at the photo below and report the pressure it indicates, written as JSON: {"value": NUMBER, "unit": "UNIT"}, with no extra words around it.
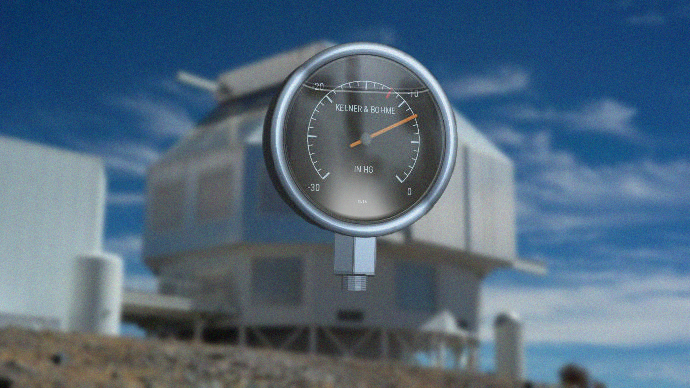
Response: {"value": -8, "unit": "inHg"}
